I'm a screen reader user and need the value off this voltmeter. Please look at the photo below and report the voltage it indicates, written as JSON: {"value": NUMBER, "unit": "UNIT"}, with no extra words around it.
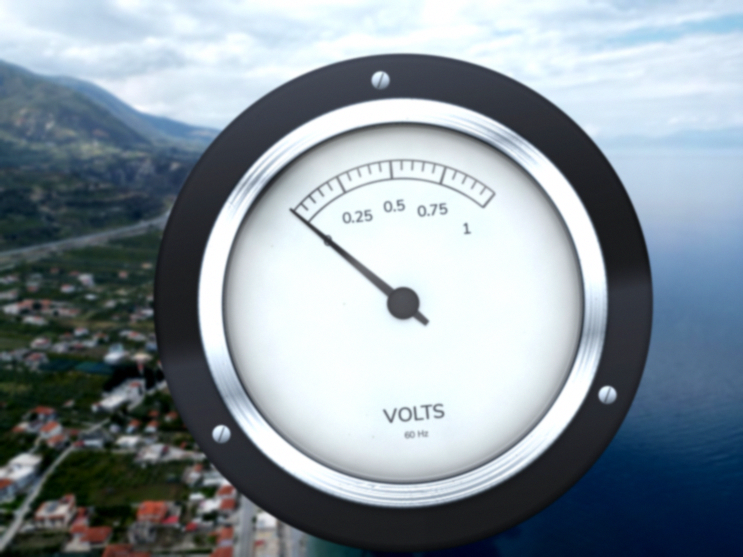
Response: {"value": 0, "unit": "V"}
